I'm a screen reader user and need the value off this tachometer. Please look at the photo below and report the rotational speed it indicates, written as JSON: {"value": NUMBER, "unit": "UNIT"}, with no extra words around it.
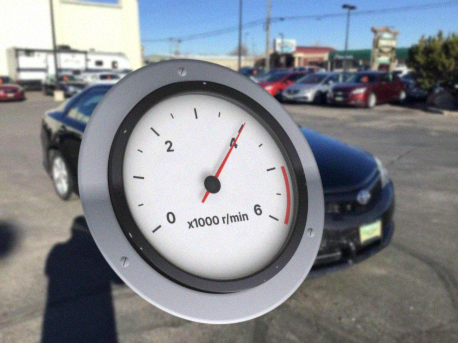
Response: {"value": 4000, "unit": "rpm"}
